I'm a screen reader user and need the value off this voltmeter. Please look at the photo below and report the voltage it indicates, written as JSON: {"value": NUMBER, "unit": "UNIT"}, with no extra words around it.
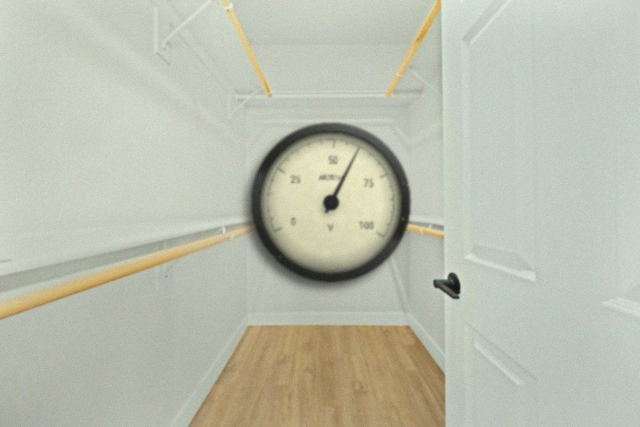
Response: {"value": 60, "unit": "V"}
